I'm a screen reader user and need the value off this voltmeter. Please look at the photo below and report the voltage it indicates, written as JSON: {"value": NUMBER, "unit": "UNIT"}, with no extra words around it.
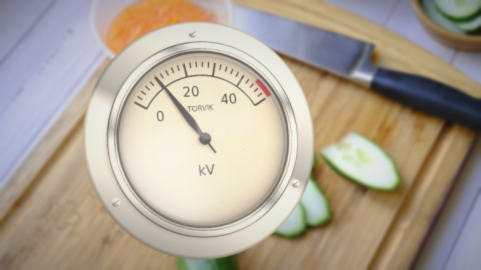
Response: {"value": 10, "unit": "kV"}
